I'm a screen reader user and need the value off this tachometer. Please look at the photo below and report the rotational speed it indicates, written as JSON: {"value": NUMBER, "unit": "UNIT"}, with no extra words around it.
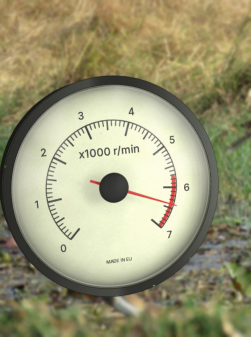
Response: {"value": 6400, "unit": "rpm"}
